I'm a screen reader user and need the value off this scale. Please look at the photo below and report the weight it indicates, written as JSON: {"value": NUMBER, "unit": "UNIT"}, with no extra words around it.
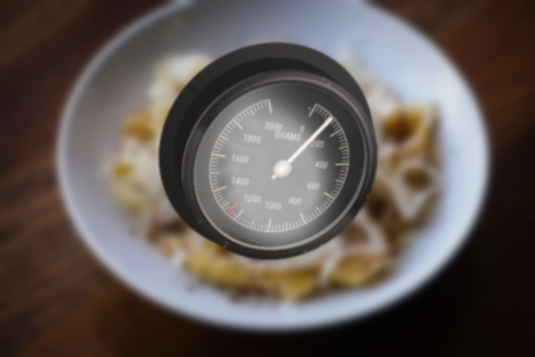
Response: {"value": 100, "unit": "g"}
